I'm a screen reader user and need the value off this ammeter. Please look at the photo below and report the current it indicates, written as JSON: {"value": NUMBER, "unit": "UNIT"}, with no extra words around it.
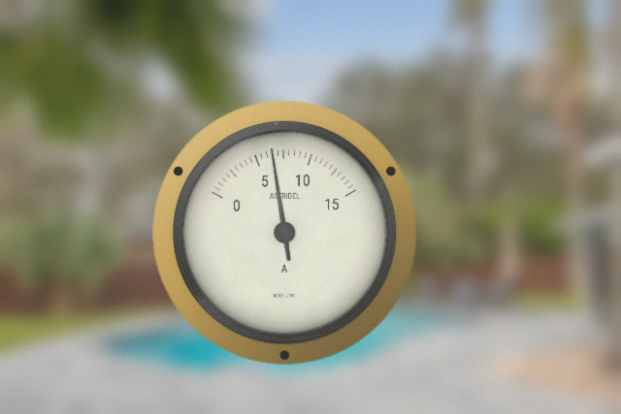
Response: {"value": 6.5, "unit": "A"}
